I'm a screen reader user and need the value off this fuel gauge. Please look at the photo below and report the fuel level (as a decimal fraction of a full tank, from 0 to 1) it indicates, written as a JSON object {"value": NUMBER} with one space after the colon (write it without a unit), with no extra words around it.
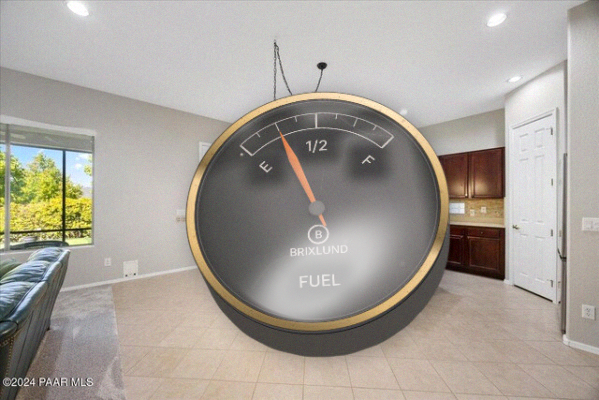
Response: {"value": 0.25}
